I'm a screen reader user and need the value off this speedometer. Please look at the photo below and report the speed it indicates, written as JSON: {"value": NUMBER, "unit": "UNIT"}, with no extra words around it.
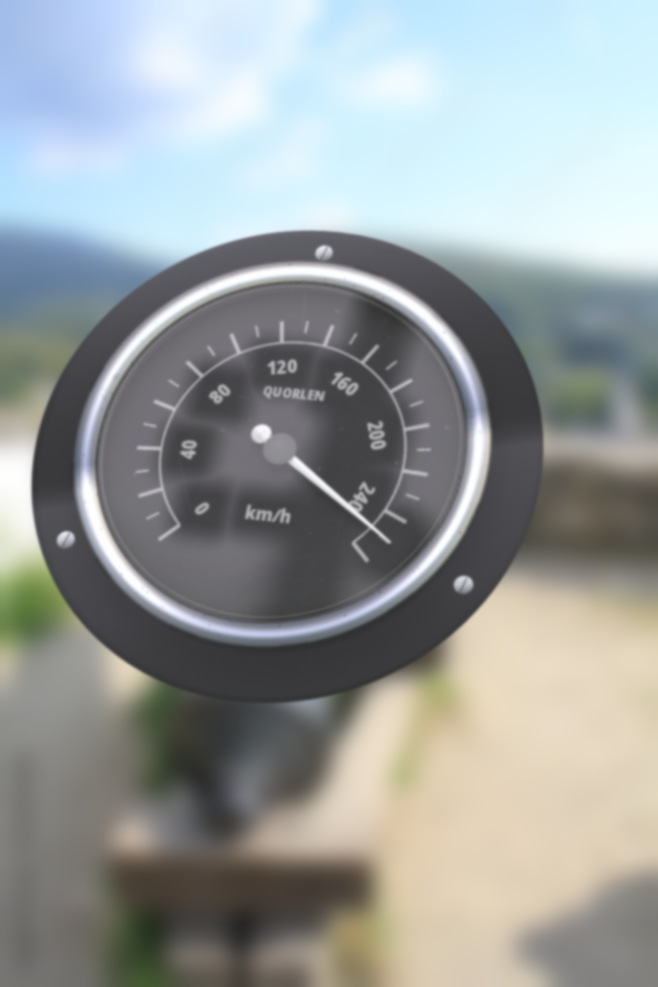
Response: {"value": 250, "unit": "km/h"}
